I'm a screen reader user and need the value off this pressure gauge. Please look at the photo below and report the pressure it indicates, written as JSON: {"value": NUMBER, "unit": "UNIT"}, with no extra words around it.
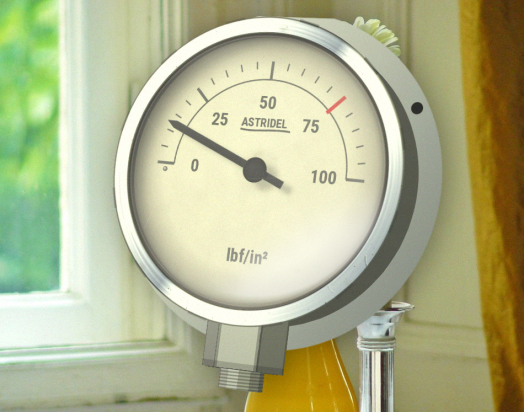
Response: {"value": 12.5, "unit": "psi"}
